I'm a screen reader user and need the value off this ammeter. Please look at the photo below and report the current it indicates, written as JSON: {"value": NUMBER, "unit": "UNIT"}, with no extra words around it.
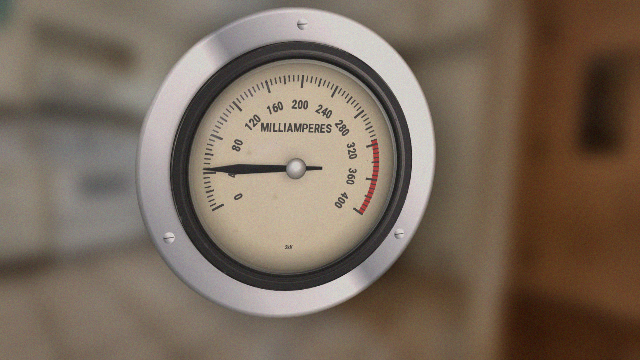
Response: {"value": 45, "unit": "mA"}
